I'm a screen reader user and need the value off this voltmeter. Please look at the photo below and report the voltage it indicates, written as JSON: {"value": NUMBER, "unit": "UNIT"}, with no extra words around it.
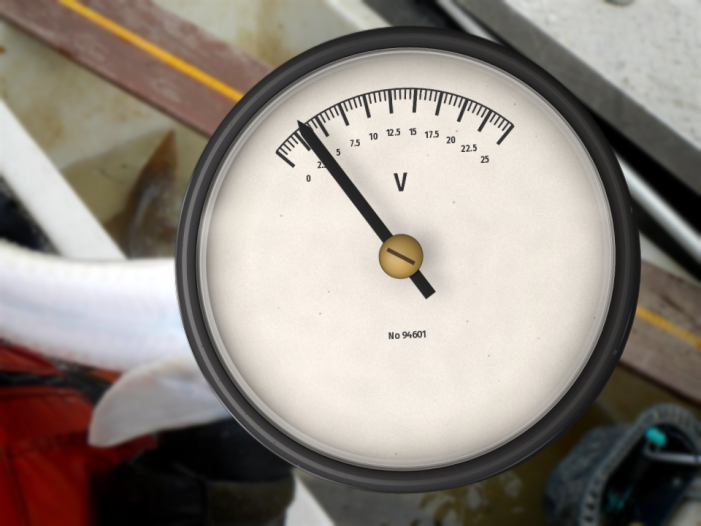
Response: {"value": 3.5, "unit": "V"}
